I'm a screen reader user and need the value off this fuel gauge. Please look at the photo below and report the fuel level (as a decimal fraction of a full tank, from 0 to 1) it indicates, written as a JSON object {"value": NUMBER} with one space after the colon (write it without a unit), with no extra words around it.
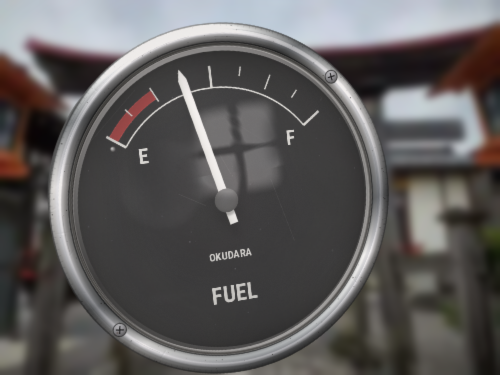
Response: {"value": 0.375}
